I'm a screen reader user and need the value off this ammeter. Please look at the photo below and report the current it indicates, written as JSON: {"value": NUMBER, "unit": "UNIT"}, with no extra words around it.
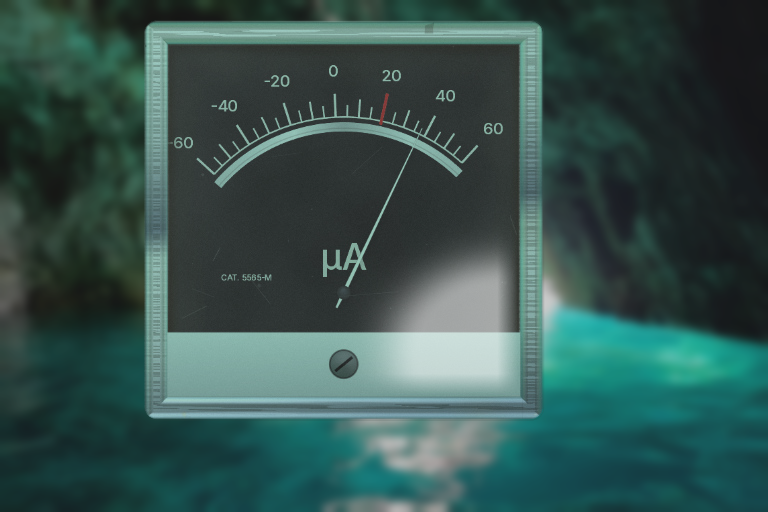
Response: {"value": 37.5, "unit": "µA"}
